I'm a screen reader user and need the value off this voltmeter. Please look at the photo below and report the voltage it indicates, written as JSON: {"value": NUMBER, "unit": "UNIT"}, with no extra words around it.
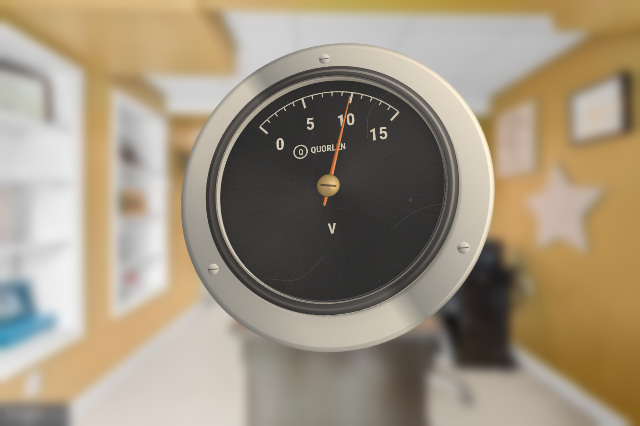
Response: {"value": 10, "unit": "V"}
